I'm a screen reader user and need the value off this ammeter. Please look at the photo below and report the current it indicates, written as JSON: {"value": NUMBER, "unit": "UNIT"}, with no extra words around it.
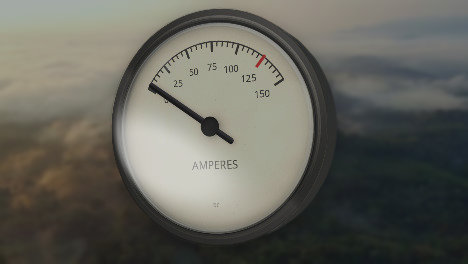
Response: {"value": 5, "unit": "A"}
